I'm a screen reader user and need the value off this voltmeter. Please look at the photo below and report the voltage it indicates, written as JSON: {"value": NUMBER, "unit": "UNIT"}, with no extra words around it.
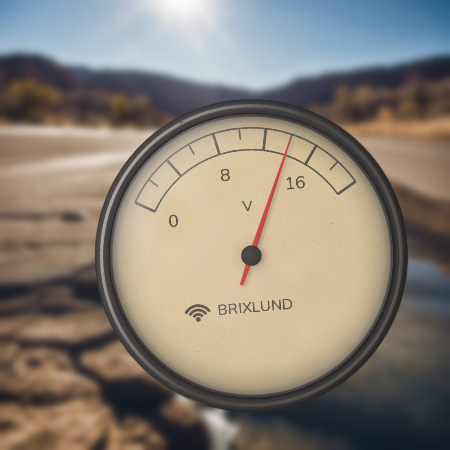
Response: {"value": 14, "unit": "V"}
